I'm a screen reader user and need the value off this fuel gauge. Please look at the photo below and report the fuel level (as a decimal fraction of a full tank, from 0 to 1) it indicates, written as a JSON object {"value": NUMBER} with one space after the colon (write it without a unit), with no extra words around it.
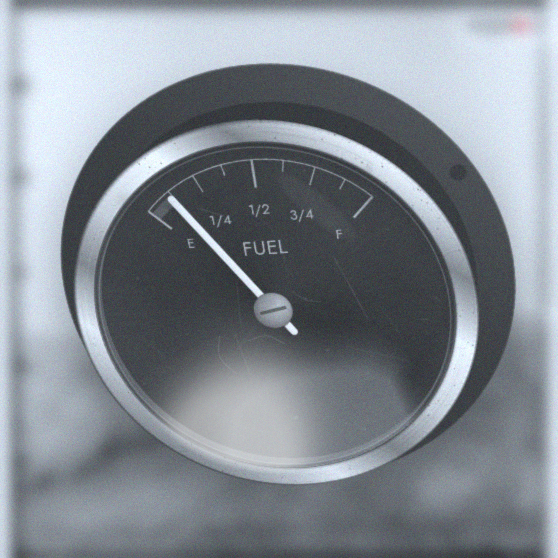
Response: {"value": 0.125}
